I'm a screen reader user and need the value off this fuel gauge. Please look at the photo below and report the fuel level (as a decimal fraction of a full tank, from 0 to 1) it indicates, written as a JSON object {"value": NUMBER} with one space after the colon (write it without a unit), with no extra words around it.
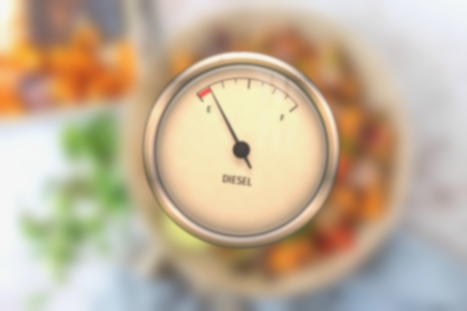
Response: {"value": 0.125}
